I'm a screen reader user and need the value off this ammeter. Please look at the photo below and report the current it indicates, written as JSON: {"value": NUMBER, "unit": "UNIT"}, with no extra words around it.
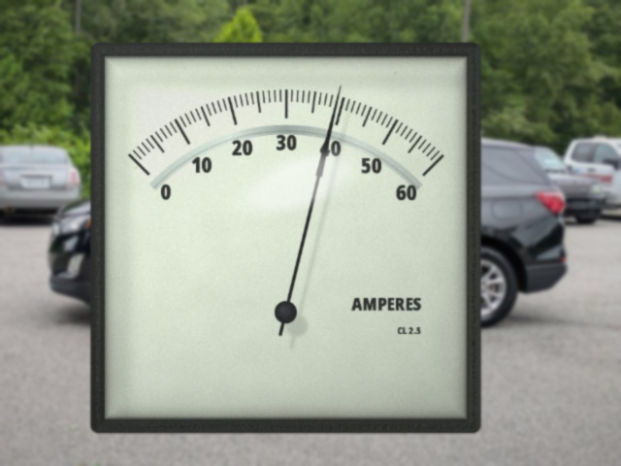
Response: {"value": 39, "unit": "A"}
